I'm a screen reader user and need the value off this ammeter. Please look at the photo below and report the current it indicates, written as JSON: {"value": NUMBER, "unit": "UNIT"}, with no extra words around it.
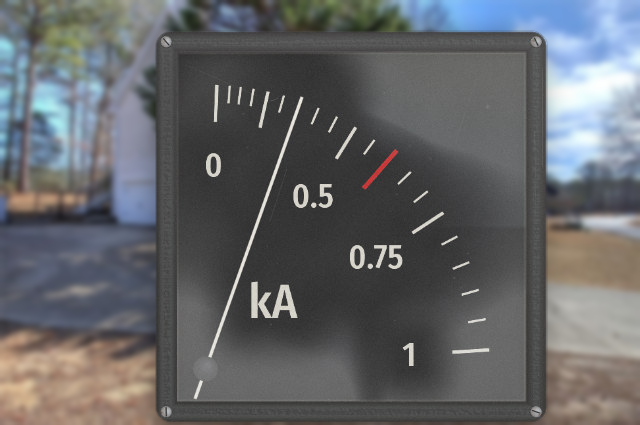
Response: {"value": 0.35, "unit": "kA"}
